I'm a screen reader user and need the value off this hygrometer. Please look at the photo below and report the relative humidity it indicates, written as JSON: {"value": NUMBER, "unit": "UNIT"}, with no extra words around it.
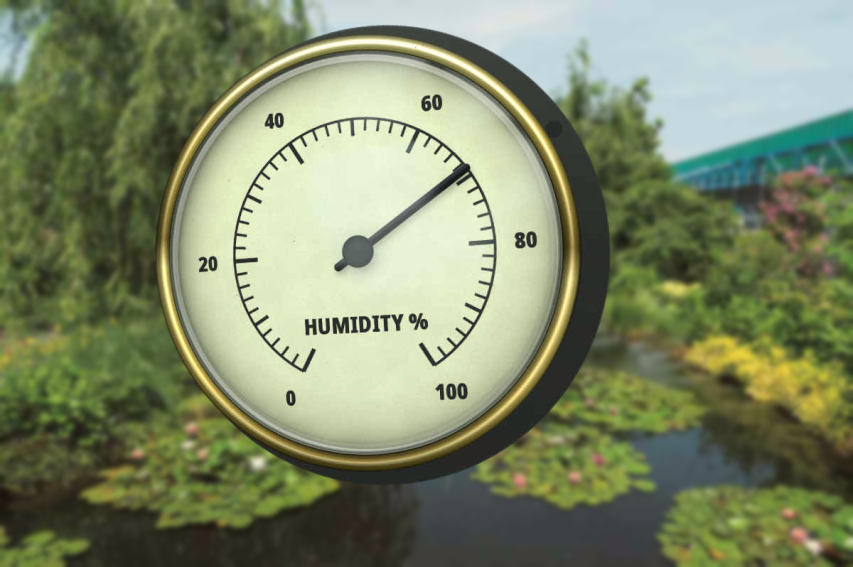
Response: {"value": 69, "unit": "%"}
